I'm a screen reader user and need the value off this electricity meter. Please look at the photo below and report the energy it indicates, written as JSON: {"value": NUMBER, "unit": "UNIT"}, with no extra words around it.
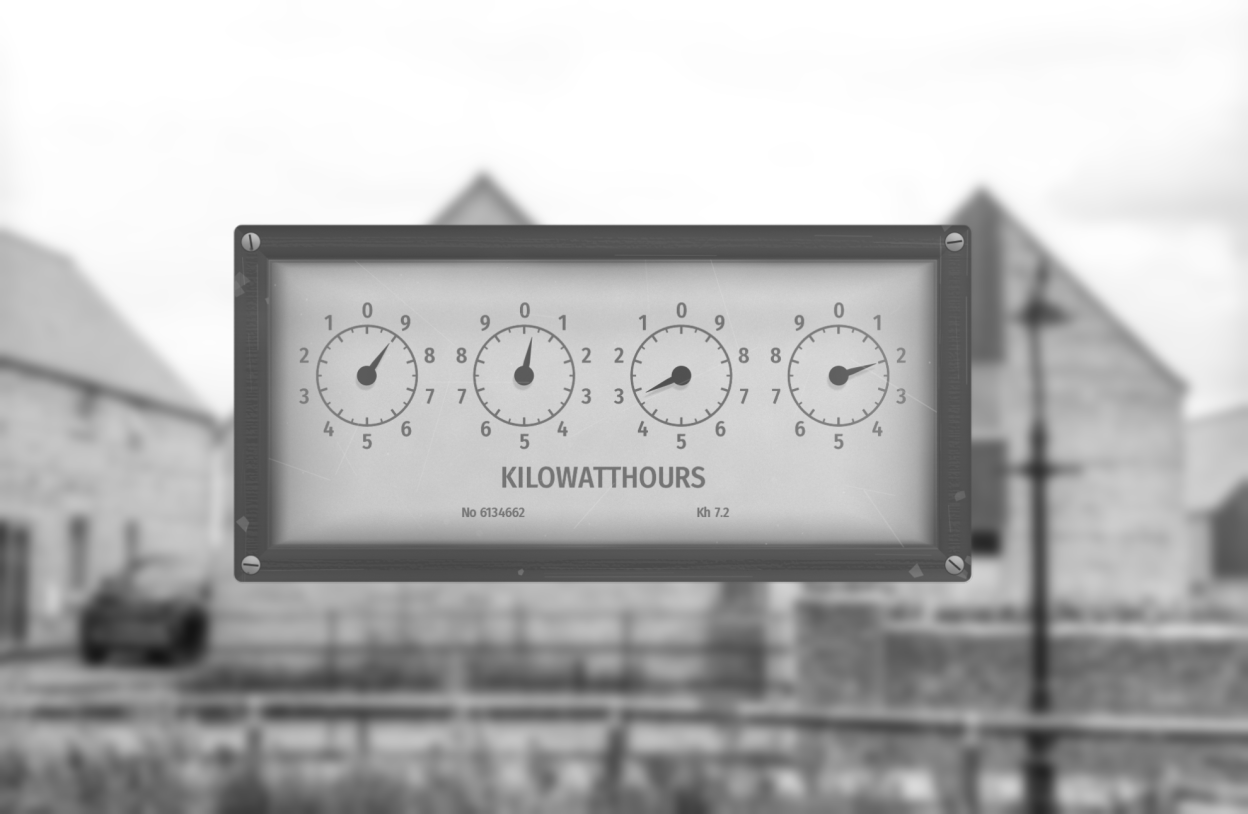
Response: {"value": 9032, "unit": "kWh"}
